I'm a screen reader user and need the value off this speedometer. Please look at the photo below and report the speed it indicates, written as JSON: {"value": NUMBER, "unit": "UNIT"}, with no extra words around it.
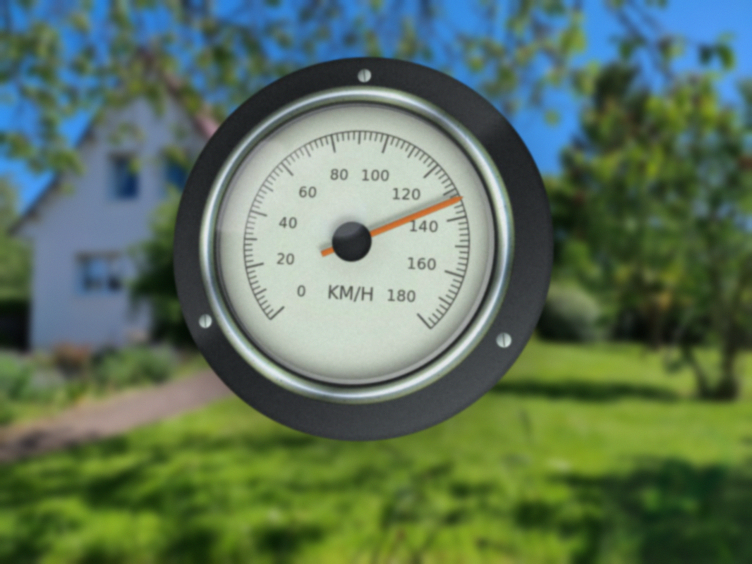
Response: {"value": 134, "unit": "km/h"}
